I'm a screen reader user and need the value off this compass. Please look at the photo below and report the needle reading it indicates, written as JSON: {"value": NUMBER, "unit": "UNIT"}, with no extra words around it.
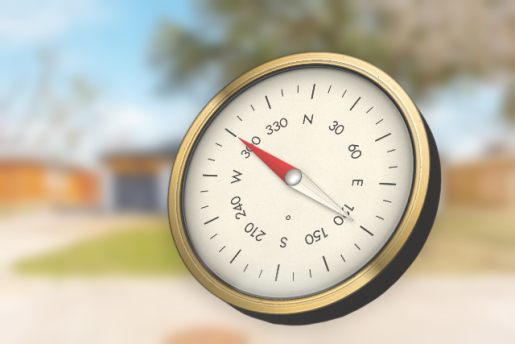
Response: {"value": 300, "unit": "°"}
